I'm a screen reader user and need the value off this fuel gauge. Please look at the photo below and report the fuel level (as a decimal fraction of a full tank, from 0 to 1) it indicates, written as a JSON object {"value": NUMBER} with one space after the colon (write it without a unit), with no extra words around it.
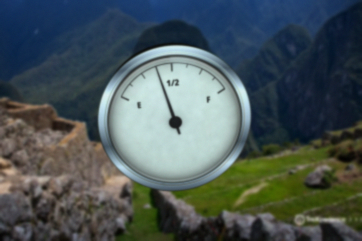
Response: {"value": 0.375}
